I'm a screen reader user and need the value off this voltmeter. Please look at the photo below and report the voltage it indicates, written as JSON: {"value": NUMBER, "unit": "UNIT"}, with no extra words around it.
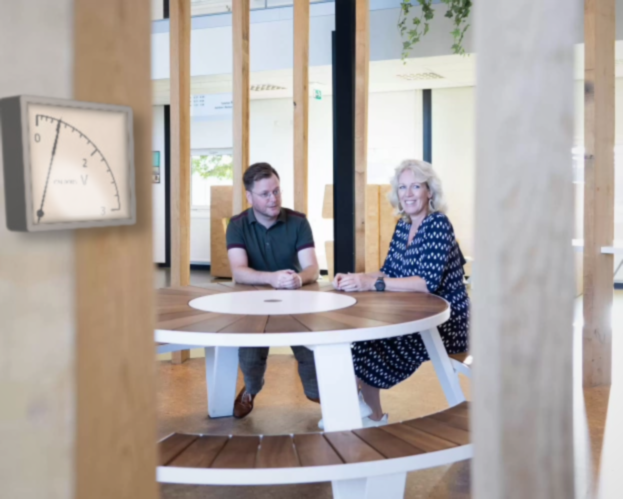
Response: {"value": 1, "unit": "V"}
